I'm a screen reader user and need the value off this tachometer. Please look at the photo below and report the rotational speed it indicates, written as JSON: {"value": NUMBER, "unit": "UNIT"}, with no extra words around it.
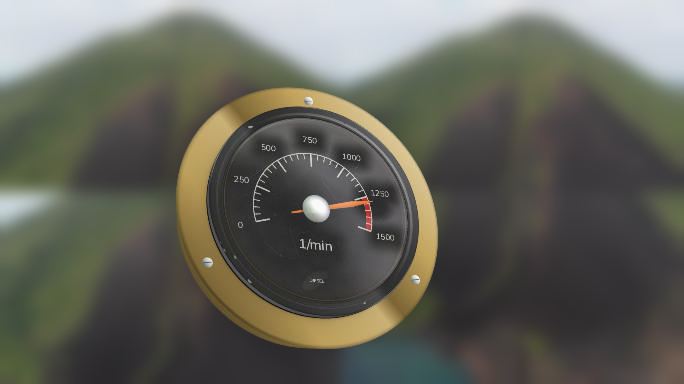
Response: {"value": 1300, "unit": "rpm"}
